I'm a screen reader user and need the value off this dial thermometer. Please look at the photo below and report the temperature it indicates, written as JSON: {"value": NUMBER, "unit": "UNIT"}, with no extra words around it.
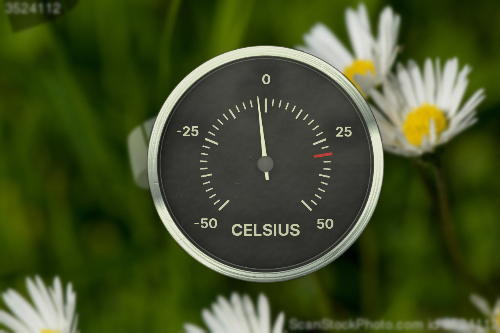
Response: {"value": -2.5, "unit": "°C"}
